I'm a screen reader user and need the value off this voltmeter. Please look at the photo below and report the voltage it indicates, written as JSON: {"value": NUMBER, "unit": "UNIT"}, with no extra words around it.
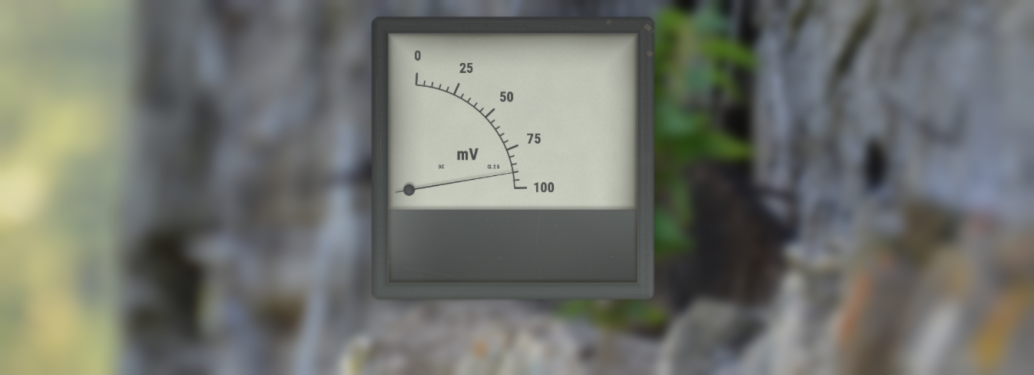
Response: {"value": 90, "unit": "mV"}
